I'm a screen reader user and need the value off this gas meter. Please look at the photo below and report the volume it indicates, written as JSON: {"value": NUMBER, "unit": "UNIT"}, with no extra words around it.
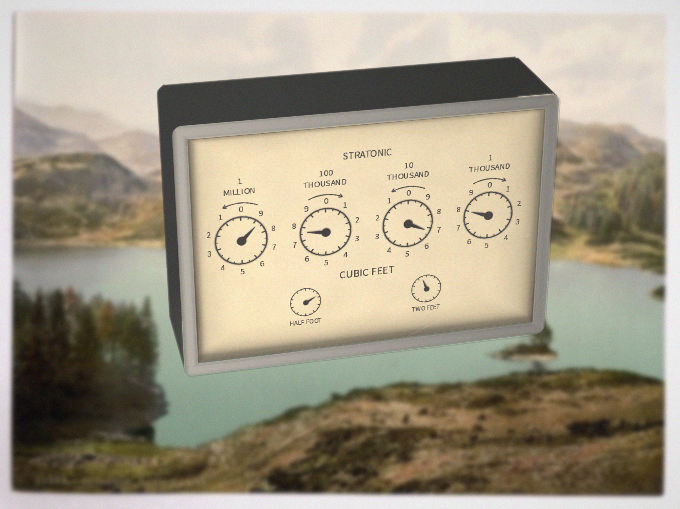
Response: {"value": 876800, "unit": "ft³"}
